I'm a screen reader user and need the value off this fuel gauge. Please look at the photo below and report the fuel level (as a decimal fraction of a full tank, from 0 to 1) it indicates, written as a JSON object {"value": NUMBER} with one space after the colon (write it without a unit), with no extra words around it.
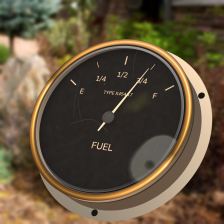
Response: {"value": 0.75}
